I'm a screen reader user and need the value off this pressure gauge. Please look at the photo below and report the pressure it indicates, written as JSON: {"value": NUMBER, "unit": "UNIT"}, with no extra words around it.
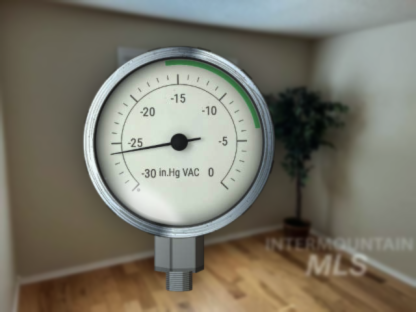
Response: {"value": -26, "unit": "inHg"}
